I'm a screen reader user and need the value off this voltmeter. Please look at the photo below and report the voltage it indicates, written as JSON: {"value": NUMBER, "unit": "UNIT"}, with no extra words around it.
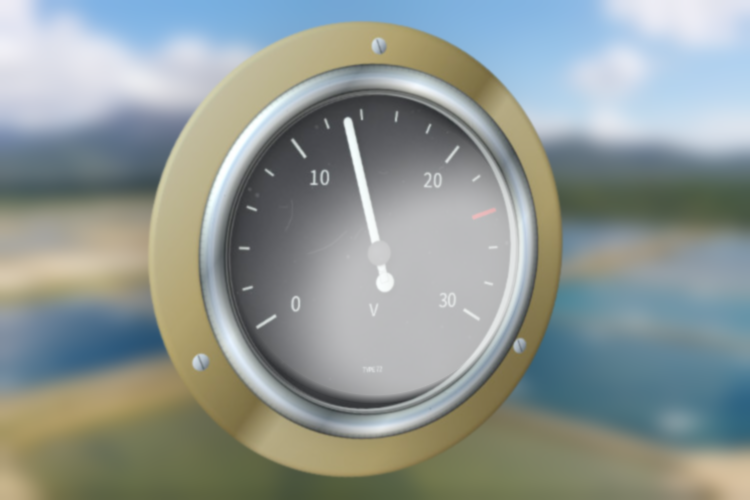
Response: {"value": 13, "unit": "V"}
